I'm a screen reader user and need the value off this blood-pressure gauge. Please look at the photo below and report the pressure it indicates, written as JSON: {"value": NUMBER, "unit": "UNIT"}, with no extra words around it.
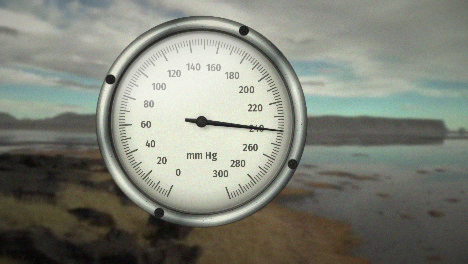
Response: {"value": 240, "unit": "mmHg"}
